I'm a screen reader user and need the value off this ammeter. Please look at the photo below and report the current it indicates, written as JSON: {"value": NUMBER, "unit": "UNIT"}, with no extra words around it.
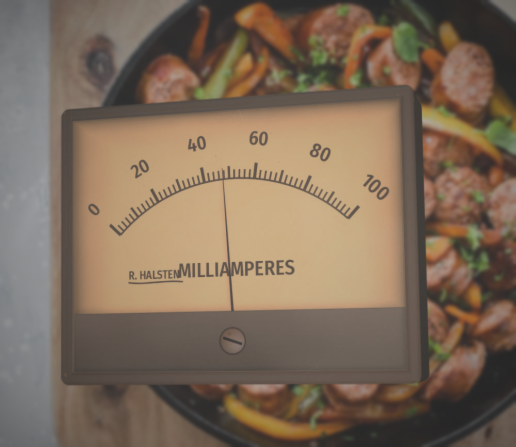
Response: {"value": 48, "unit": "mA"}
